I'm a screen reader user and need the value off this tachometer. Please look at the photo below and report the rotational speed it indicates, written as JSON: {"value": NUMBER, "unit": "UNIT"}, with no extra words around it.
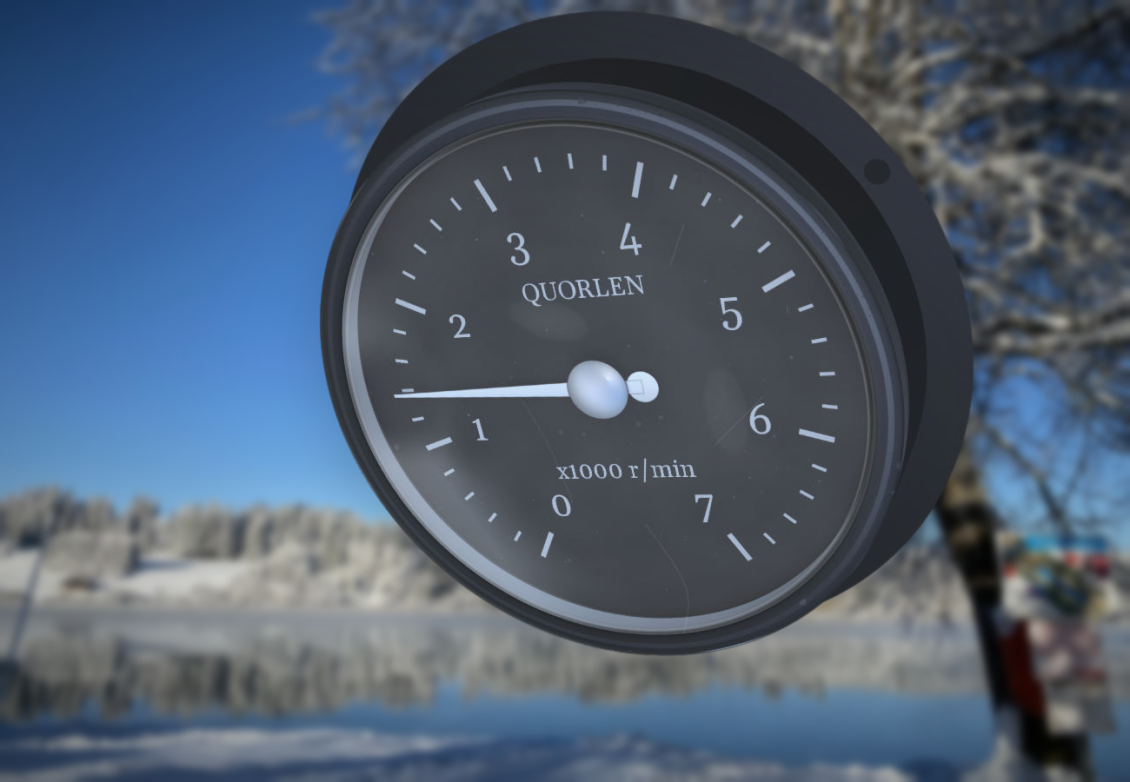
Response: {"value": 1400, "unit": "rpm"}
